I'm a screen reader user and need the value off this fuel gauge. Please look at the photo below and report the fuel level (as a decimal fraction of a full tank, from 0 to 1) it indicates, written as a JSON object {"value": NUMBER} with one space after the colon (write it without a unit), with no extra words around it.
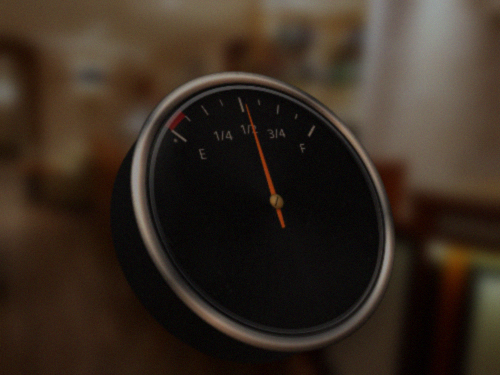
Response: {"value": 0.5}
